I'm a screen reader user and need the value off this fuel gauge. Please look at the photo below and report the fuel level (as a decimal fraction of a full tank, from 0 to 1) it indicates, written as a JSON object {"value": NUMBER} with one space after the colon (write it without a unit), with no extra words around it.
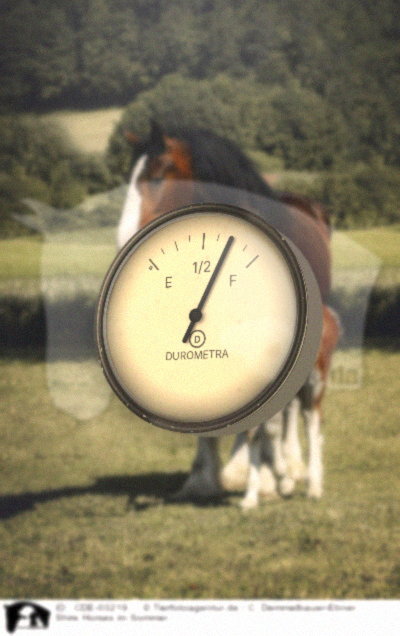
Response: {"value": 0.75}
